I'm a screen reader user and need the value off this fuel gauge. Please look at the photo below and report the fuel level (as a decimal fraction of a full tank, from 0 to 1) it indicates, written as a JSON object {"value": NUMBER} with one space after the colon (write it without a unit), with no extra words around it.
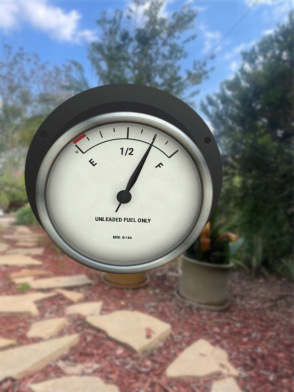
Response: {"value": 0.75}
